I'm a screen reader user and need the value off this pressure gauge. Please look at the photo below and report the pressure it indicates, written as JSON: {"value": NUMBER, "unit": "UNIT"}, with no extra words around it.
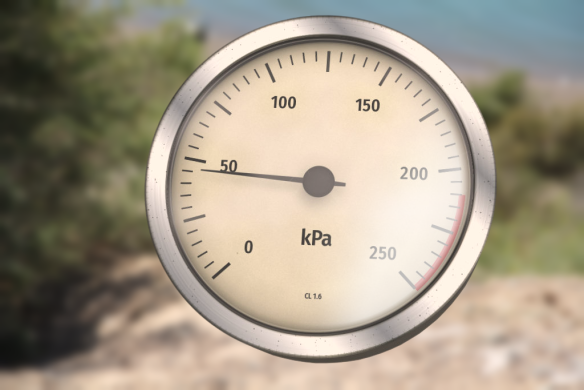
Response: {"value": 45, "unit": "kPa"}
